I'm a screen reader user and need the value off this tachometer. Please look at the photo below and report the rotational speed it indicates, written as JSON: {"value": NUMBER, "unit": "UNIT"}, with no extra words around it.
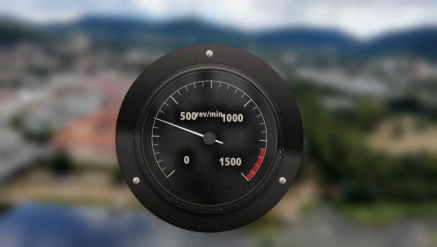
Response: {"value": 350, "unit": "rpm"}
